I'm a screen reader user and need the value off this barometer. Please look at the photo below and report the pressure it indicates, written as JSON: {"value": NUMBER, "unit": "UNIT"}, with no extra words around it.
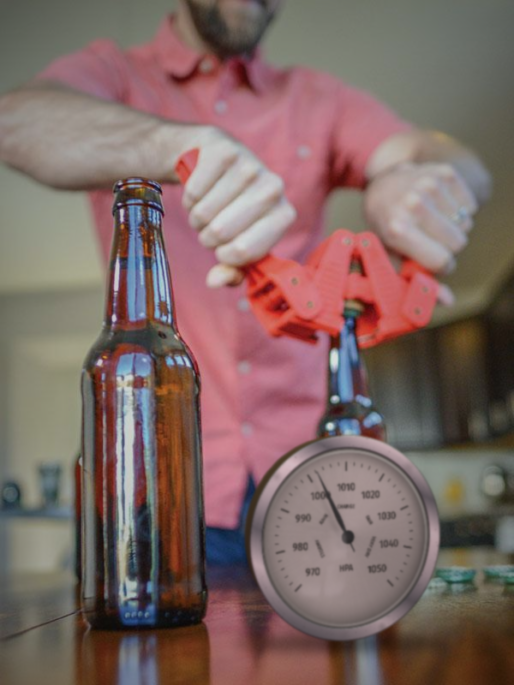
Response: {"value": 1002, "unit": "hPa"}
